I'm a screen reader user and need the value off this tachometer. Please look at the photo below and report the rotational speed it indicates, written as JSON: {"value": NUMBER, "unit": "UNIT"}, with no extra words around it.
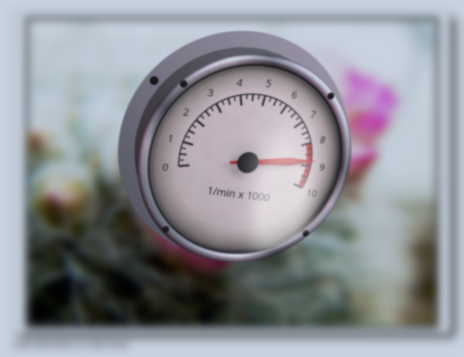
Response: {"value": 8750, "unit": "rpm"}
